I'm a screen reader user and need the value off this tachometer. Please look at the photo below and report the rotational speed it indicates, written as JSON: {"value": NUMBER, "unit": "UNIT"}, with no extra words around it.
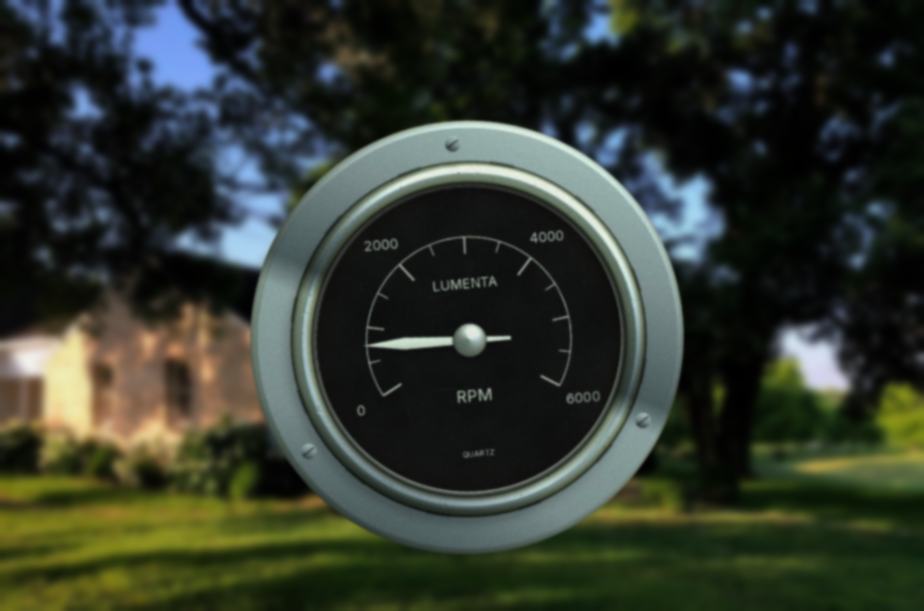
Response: {"value": 750, "unit": "rpm"}
